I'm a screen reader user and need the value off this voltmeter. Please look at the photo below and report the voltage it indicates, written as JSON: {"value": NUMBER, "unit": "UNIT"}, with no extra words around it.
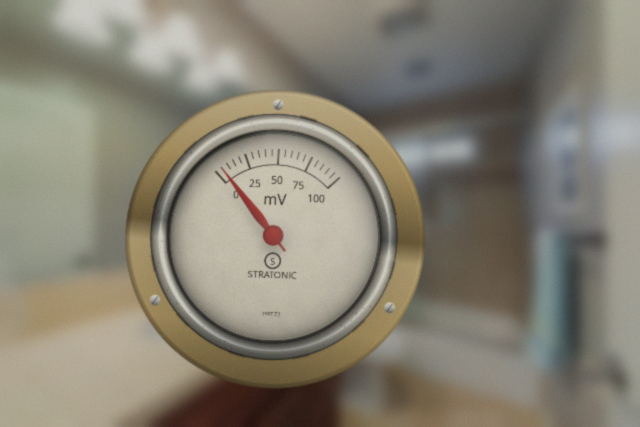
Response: {"value": 5, "unit": "mV"}
